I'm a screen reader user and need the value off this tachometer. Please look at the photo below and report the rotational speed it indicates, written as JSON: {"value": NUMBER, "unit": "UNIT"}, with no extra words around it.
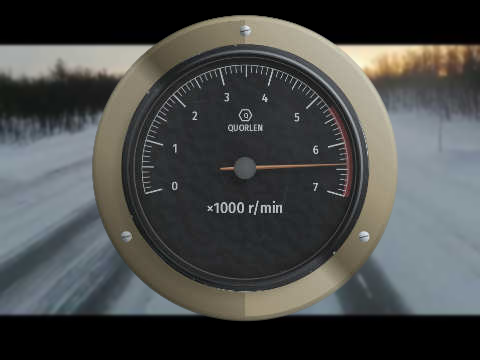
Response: {"value": 6400, "unit": "rpm"}
